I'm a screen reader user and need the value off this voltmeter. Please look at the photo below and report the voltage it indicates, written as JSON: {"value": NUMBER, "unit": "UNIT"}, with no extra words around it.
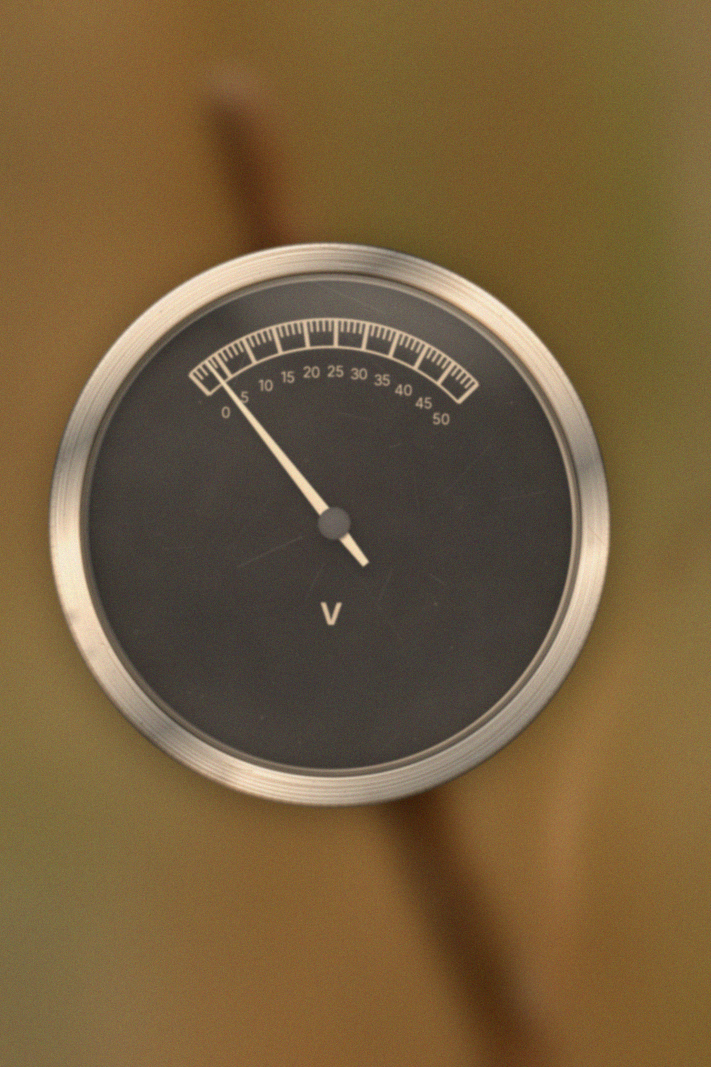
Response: {"value": 3, "unit": "V"}
